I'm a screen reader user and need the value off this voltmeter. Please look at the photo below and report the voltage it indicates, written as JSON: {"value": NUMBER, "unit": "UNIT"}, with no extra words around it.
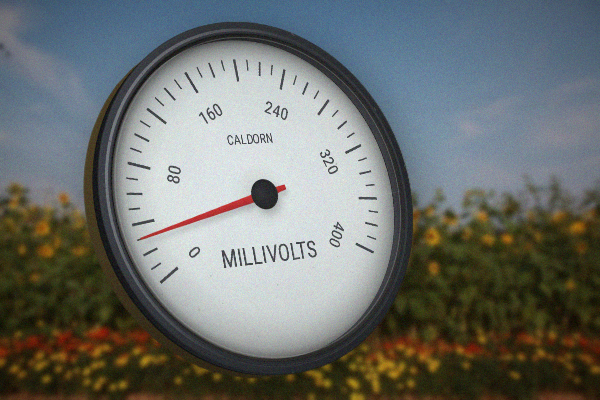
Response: {"value": 30, "unit": "mV"}
